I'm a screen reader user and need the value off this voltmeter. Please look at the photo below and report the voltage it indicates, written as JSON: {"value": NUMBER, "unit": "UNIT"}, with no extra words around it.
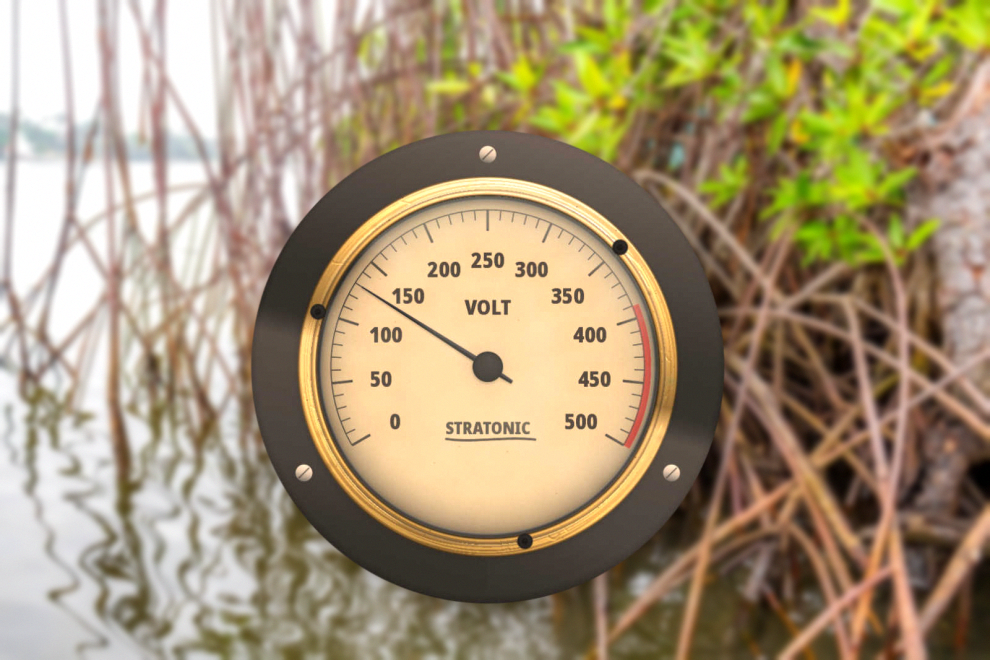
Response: {"value": 130, "unit": "V"}
